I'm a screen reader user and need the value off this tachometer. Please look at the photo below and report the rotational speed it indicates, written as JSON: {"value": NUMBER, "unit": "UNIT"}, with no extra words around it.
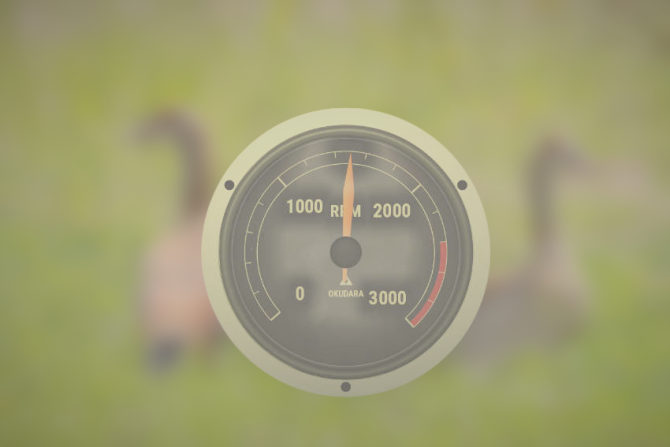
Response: {"value": 1500, "unit": "rpm"}
